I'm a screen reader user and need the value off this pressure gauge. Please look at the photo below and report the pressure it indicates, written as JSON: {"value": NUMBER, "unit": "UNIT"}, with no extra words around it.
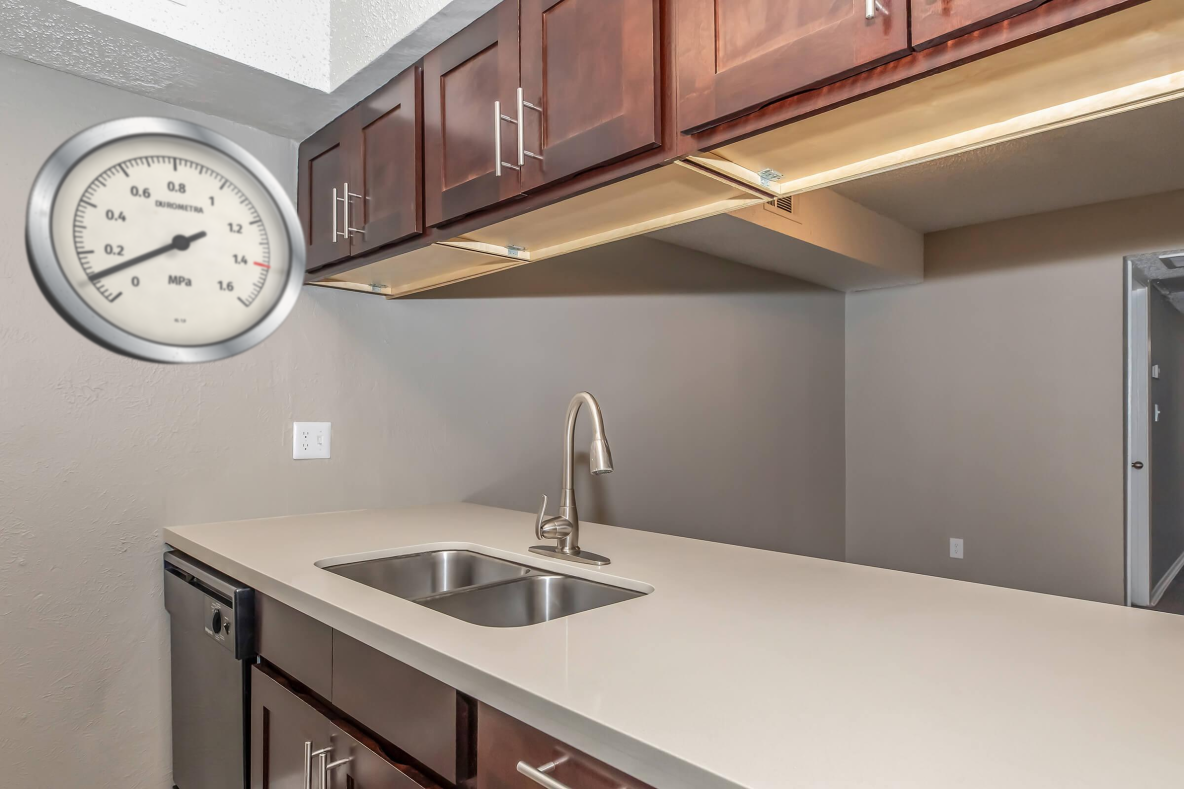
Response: {"value": 0.1, "unit": "MPa"}
